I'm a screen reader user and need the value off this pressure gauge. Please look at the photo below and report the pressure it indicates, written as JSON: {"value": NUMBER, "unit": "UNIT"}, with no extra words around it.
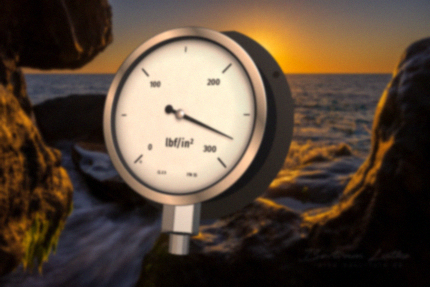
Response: {"value": 275, "unit": "psi"}
